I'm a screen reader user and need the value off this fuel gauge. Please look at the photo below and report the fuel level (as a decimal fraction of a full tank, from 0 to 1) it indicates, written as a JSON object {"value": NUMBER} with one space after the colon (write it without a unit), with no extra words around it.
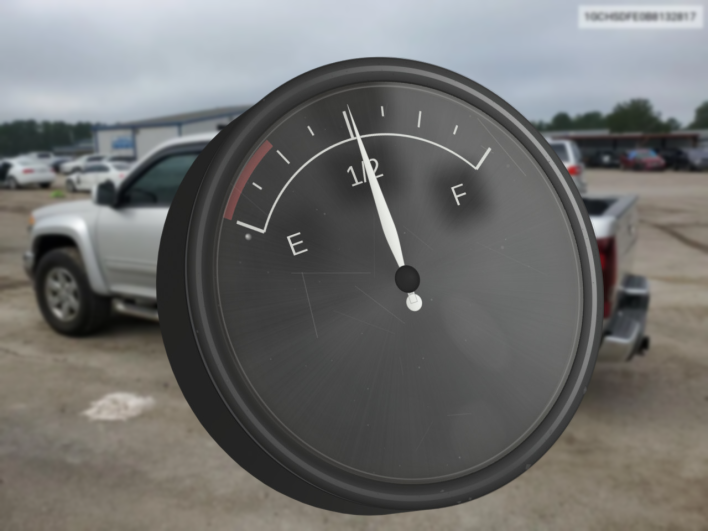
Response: {"value": 0.5}
